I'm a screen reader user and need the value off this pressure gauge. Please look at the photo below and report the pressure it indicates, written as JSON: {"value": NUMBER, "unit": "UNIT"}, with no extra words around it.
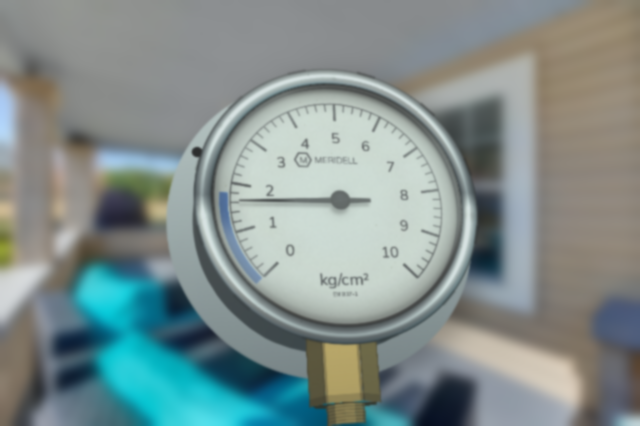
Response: {"value": 1.6, "unit": "kg/cm²"}
